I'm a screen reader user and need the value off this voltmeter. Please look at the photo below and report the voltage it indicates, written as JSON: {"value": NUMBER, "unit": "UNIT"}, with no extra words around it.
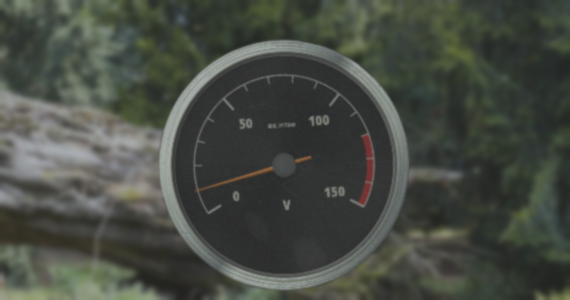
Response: {"value": 10, "unit": "V"}
